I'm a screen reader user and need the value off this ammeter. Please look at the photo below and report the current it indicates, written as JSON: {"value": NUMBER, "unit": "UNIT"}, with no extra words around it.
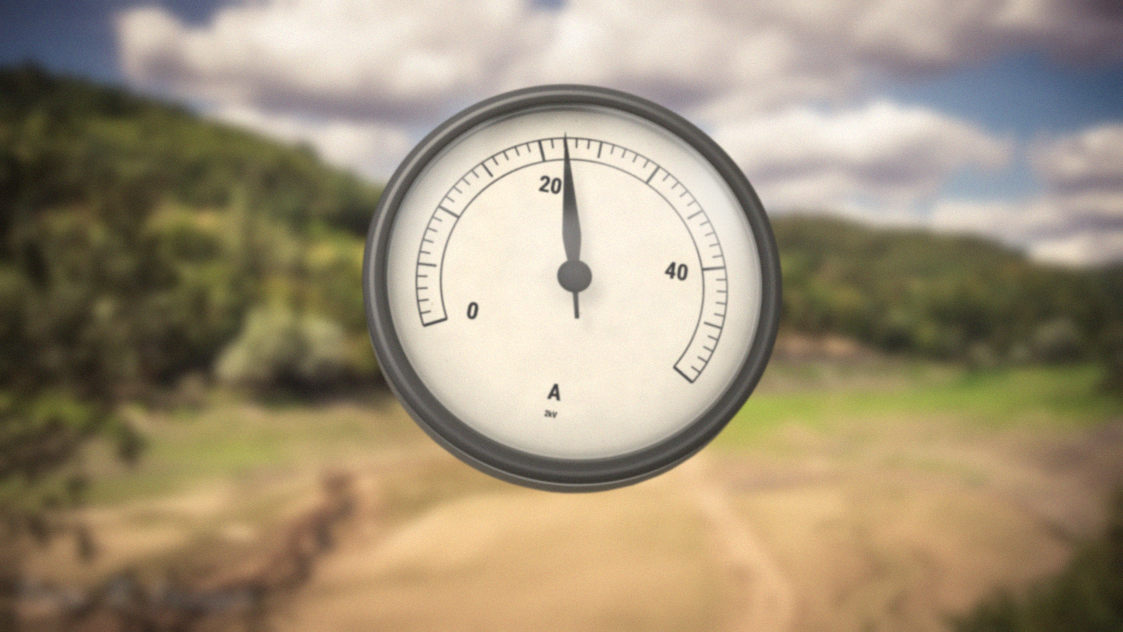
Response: {"value": 22, "unit": "A"}
